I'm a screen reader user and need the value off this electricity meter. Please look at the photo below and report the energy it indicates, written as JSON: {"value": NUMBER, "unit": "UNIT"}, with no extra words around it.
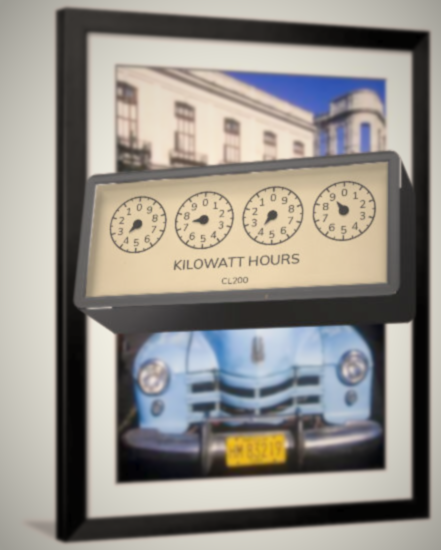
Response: {"value": 3739, "unit": "kWh"}
